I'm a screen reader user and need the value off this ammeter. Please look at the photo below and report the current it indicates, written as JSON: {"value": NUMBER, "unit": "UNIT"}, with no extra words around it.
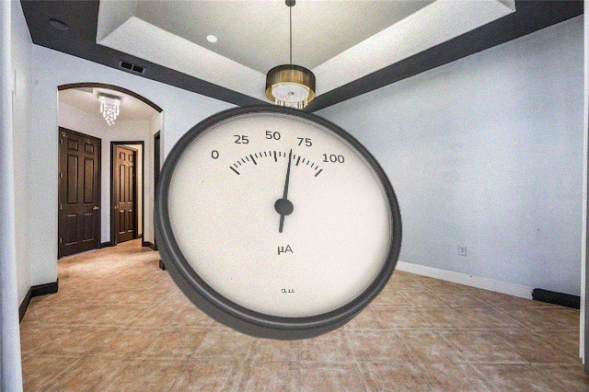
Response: {"value": 65, "unit": "µA"}
